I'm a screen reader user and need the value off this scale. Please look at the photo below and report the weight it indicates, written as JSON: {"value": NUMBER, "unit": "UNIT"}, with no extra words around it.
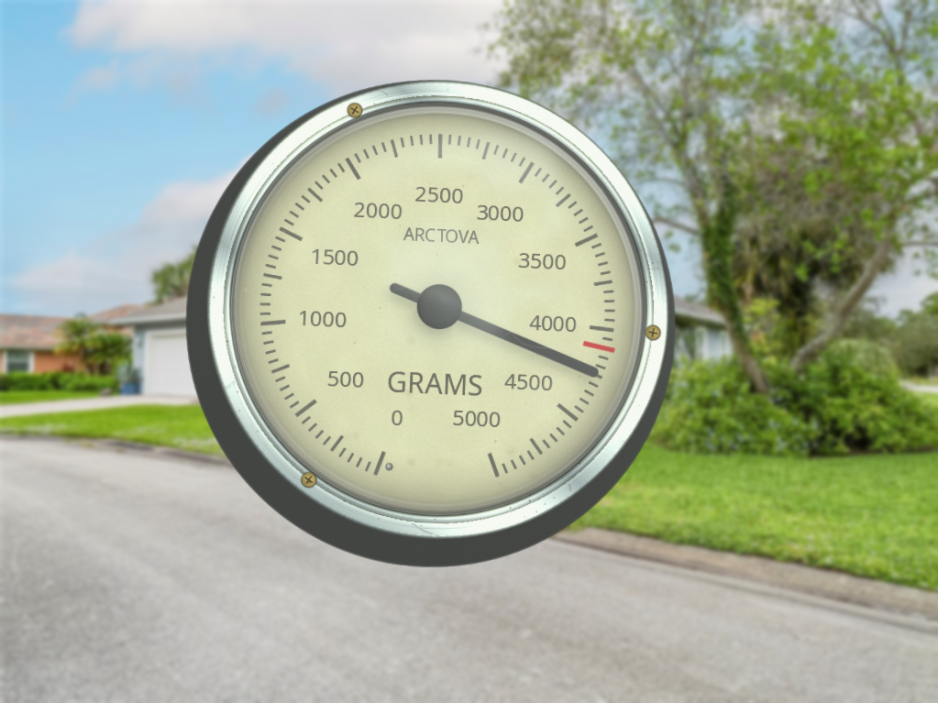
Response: {"value": 4250, "unit": "g"}
